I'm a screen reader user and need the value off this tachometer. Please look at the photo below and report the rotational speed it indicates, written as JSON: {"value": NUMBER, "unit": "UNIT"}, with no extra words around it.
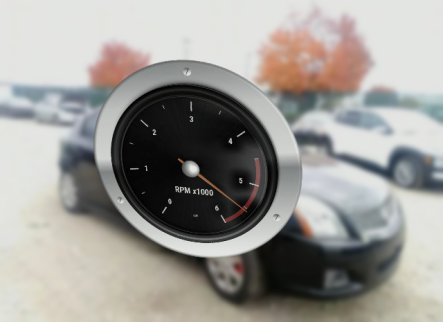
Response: {"value": 5500, "unit": "rpm"}
